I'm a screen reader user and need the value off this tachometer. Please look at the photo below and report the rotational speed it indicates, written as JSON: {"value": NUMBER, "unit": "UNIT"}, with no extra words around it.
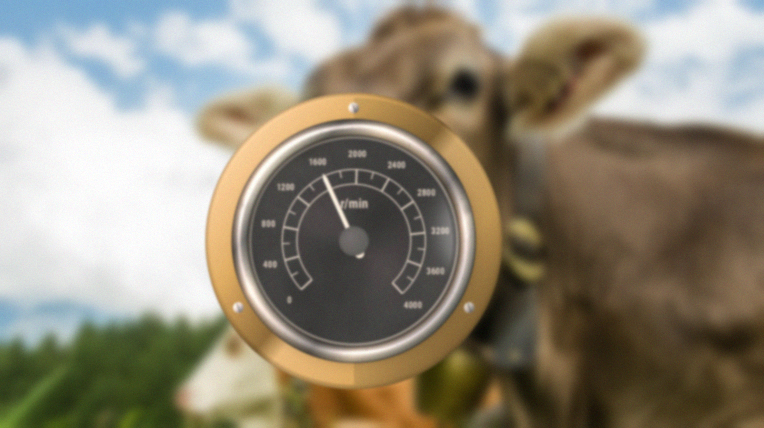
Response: {"value": 1600, "unit": "rpm"}
